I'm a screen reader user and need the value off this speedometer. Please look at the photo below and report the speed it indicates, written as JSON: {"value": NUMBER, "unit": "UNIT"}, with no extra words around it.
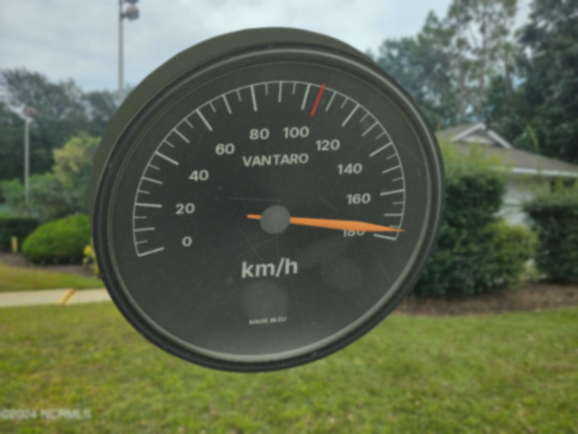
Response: {"value": 175, "unit": "km/h"}
